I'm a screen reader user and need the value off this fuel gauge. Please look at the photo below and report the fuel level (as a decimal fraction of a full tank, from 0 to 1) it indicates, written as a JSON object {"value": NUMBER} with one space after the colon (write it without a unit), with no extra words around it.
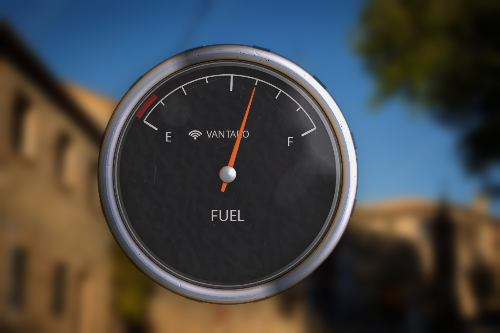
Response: {"value": 0.625}
